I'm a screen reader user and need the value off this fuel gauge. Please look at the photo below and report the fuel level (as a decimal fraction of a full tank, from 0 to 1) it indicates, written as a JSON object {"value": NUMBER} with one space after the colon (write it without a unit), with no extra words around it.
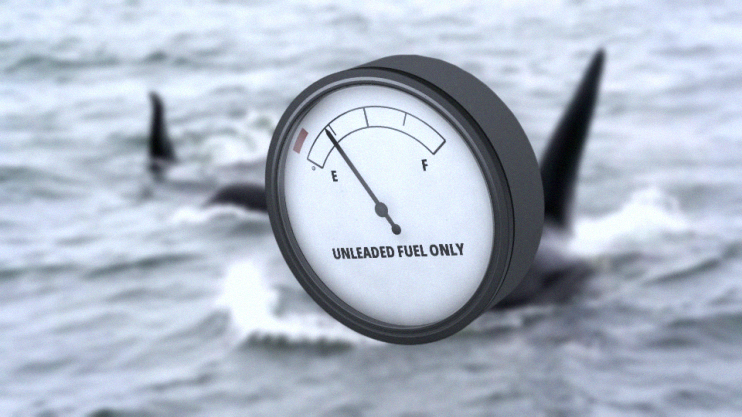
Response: {"value": 0.25}
